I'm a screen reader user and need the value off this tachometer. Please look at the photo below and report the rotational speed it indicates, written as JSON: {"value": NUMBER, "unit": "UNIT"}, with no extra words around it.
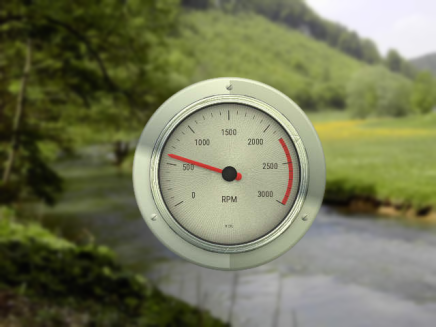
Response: {"value": 600, "unit": "rpm"}
